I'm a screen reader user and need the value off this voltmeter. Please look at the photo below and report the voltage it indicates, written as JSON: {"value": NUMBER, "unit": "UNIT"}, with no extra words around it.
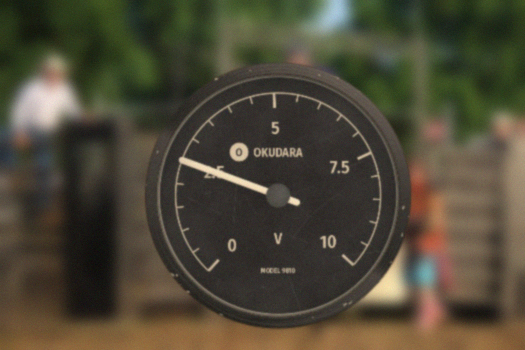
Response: {"value": 2.5, "unit": "V"}
